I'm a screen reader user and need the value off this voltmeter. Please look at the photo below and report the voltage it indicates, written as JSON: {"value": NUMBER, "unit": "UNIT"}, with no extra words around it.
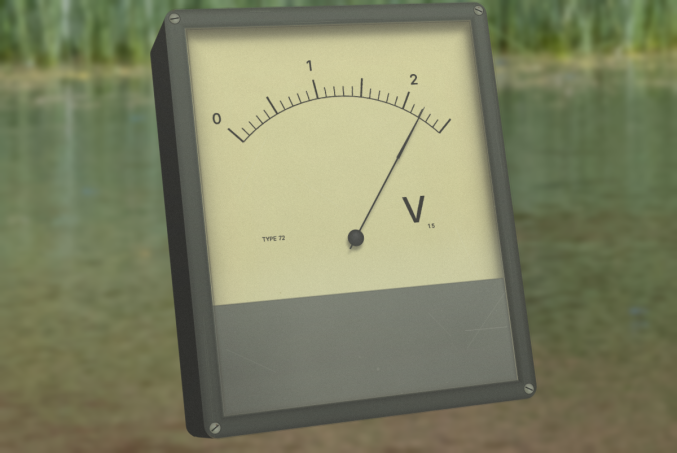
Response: {"value": 2.2, "unit": "V"}
